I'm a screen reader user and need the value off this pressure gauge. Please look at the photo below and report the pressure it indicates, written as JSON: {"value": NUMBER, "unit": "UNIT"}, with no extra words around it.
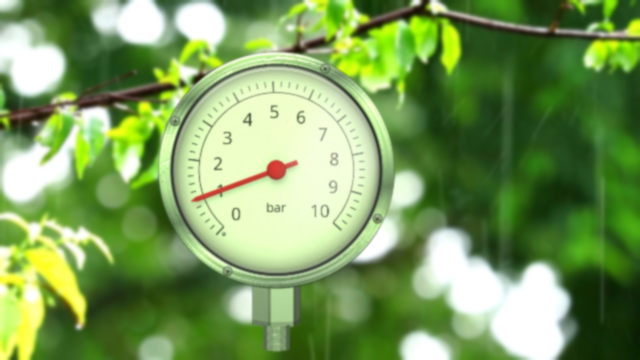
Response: {"value": 1, "unit": "bar"}
